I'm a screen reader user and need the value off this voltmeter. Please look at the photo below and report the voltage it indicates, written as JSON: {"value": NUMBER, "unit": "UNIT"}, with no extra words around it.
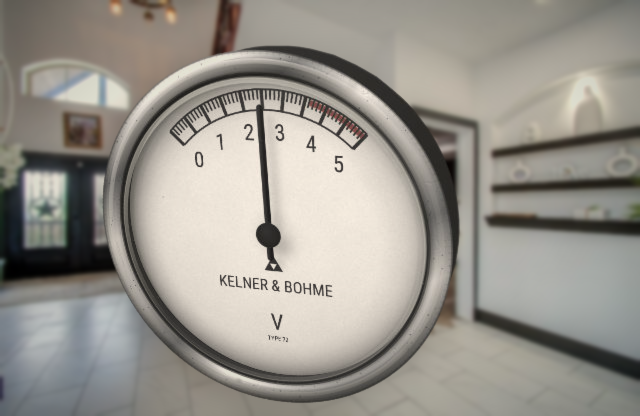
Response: {"value": 2.5, "unit": "V"}
